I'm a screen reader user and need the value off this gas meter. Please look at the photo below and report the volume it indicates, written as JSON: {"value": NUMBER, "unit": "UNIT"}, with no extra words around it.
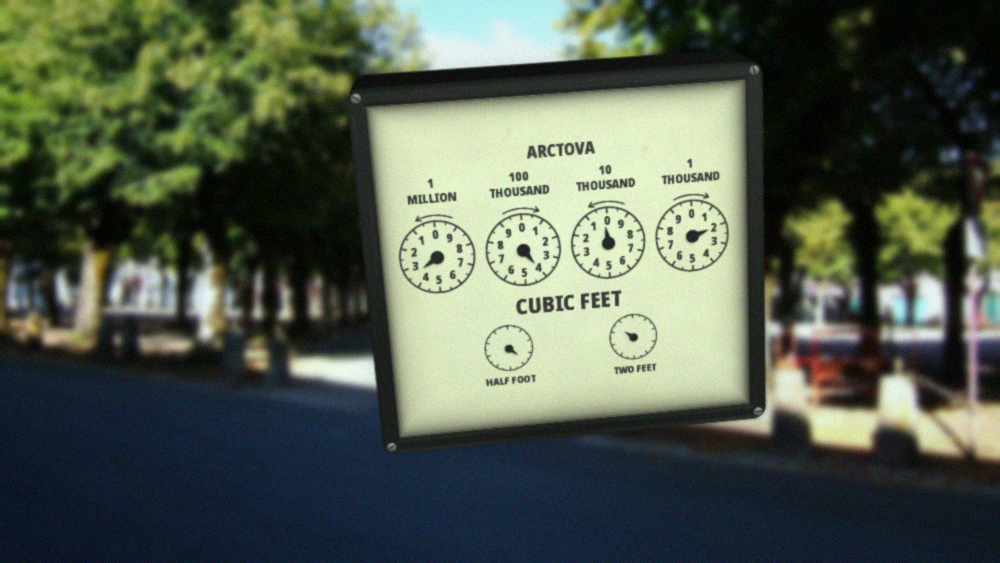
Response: {"value": 340200, "unit": "ft³"}
